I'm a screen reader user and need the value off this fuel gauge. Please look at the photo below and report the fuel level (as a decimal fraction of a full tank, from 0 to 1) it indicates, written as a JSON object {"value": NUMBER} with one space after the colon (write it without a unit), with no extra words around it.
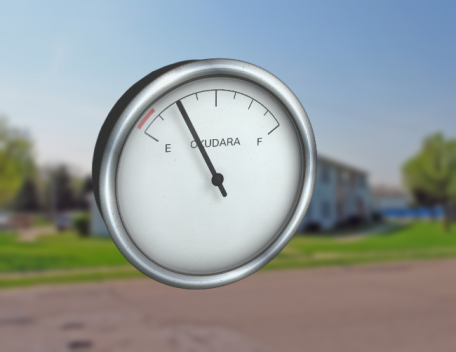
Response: {"value": 0.25}
